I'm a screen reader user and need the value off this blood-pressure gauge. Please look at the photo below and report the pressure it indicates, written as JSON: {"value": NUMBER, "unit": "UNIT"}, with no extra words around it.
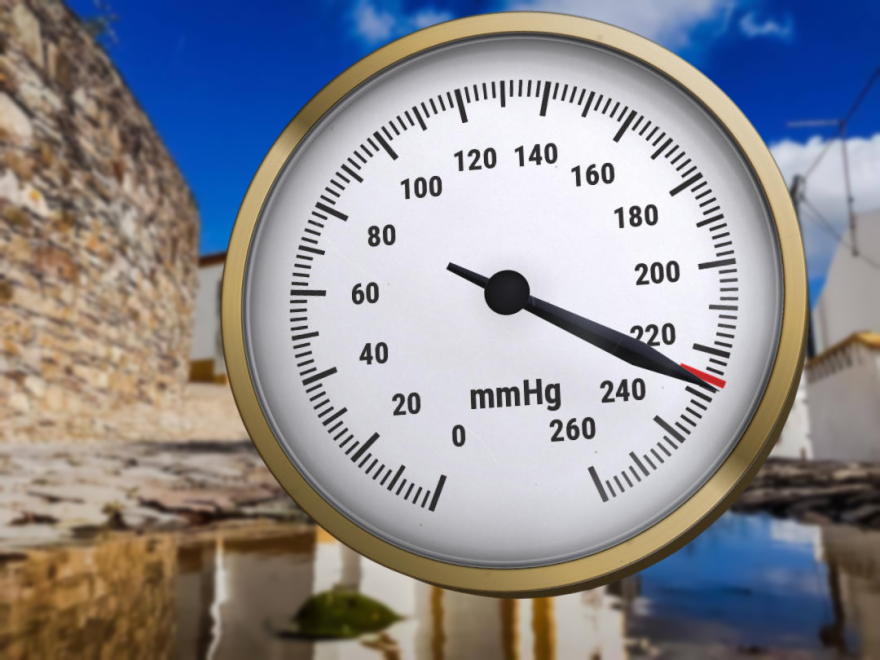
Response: {"value": 228, "unit": "mmHg"}
